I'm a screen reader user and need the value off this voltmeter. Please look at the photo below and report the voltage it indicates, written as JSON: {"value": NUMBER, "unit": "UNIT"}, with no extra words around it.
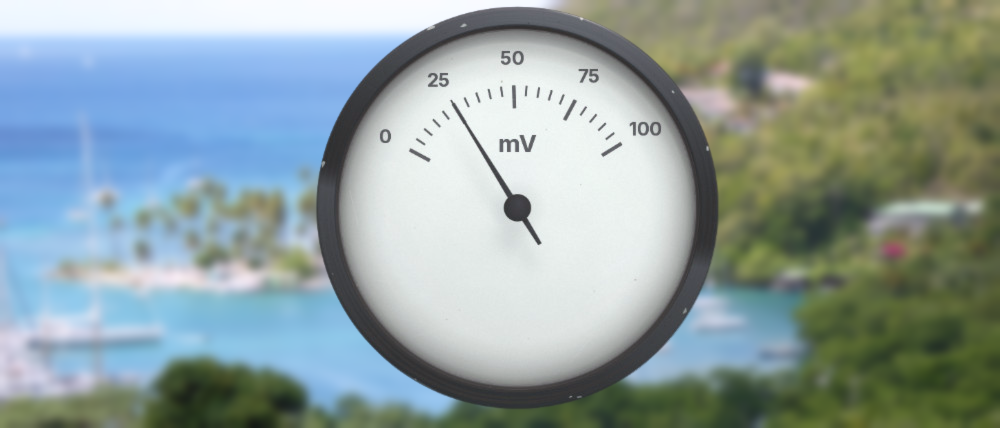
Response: {"value": 25, "unit": "mV"}
